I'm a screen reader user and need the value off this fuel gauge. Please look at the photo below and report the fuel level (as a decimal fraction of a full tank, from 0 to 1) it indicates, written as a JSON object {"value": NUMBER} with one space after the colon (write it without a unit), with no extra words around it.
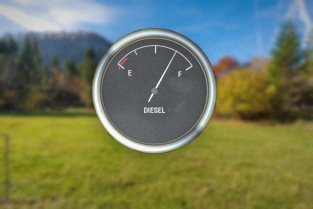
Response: {"value": 0.75}
